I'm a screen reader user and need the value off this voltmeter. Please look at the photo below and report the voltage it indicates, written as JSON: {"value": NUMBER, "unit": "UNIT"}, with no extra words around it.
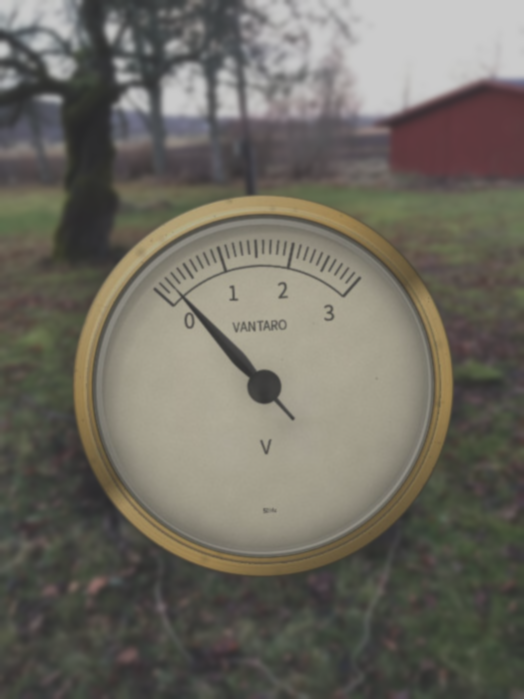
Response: {"value": 0.2, "unit": "V"}
